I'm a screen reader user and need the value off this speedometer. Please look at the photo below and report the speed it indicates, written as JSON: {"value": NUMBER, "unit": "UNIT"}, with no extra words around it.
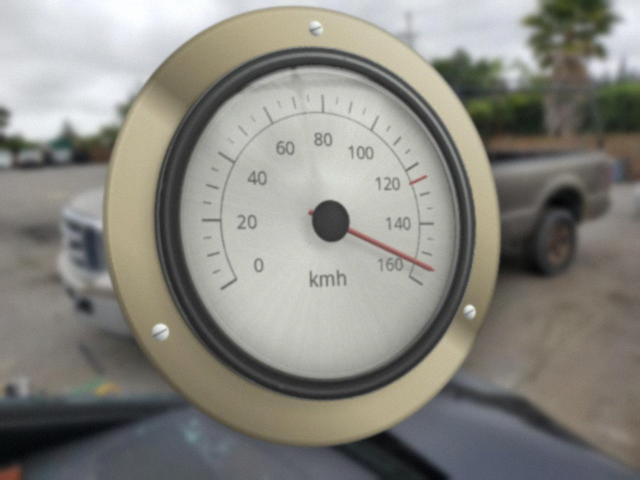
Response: {"value": 155, "unit": "km/h"}
